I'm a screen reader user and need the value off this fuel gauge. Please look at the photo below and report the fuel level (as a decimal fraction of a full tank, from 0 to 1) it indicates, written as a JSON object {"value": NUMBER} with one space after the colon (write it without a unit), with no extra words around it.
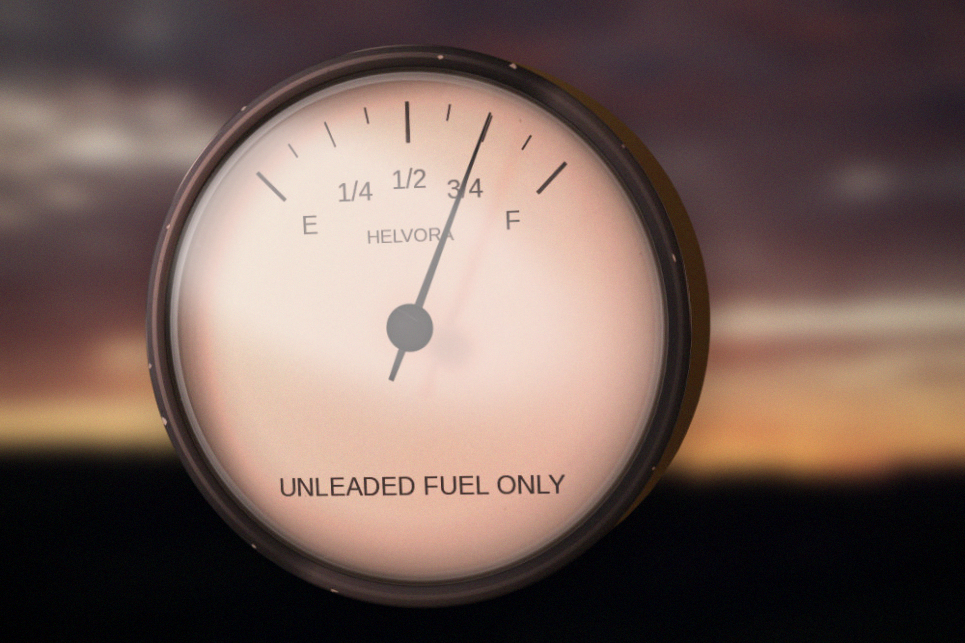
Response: {"value": 0.75}
